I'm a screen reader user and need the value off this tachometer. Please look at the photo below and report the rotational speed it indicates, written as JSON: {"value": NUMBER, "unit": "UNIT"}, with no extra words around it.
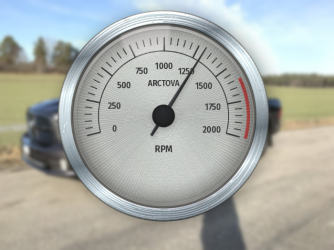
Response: {"value": 1300, "unit": "rpm"}
